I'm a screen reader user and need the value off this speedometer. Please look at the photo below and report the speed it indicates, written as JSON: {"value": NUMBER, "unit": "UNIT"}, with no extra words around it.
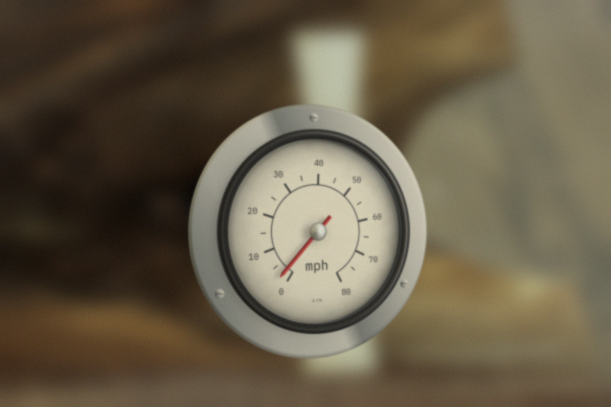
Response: {"value": 2.5, "unit": "mph"}
